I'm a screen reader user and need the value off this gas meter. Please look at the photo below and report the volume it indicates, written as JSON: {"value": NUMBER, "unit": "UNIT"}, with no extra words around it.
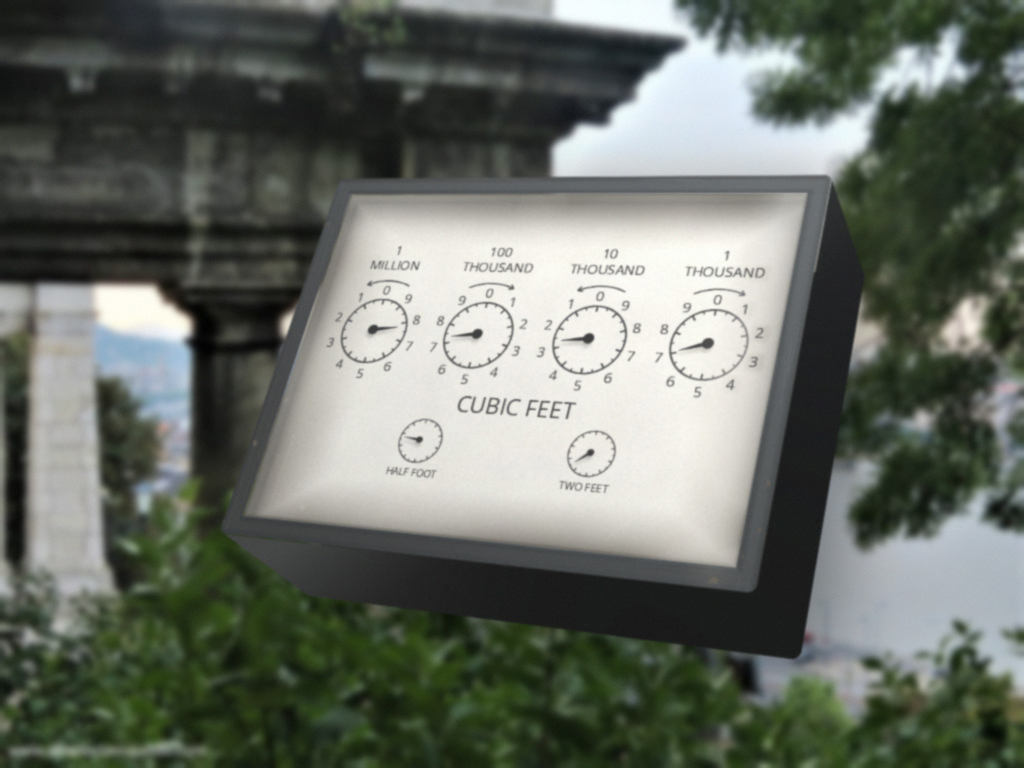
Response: {"value": 772700, "unit": "ft³"}
